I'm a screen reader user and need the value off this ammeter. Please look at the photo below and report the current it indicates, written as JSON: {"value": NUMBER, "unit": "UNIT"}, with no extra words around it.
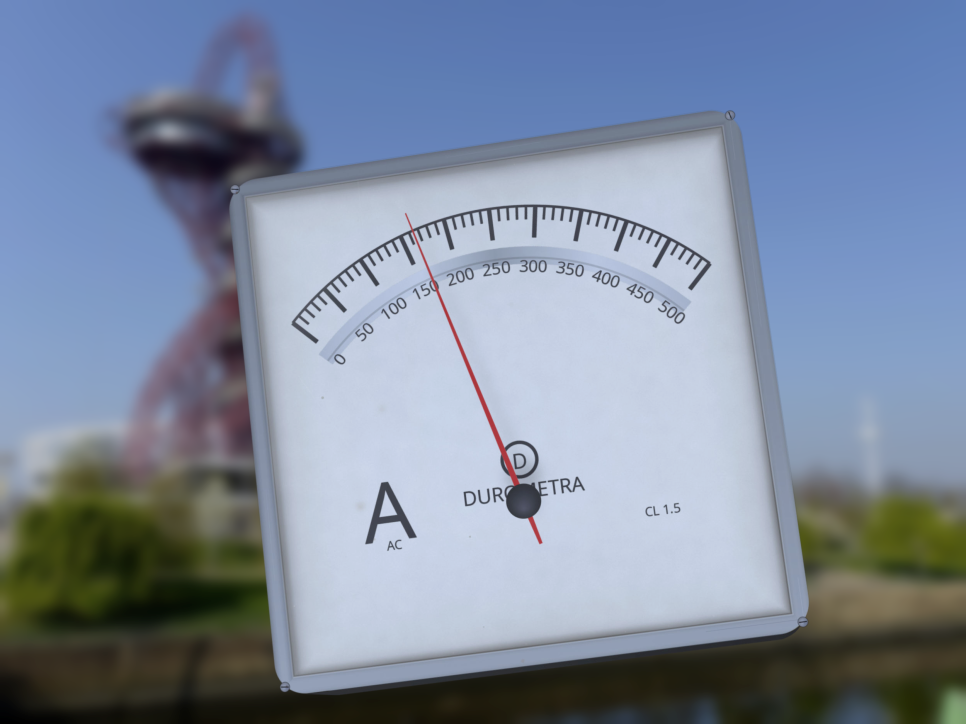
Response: {"value": 165, "unit": "A"}
